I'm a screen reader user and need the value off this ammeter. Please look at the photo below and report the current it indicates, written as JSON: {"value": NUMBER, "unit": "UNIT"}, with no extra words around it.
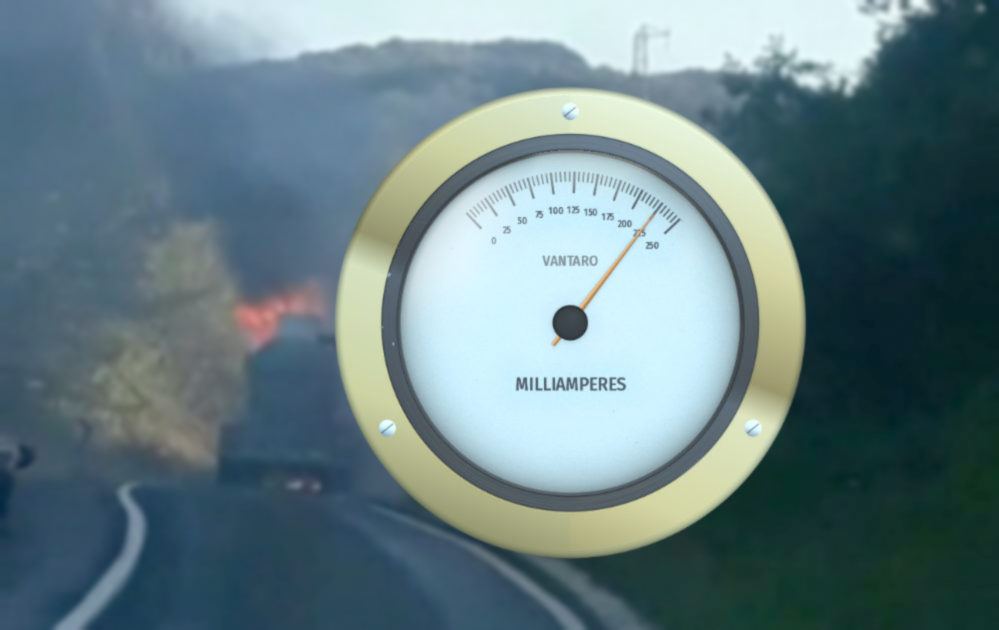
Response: {"value": 225, "unit": "mA"}
